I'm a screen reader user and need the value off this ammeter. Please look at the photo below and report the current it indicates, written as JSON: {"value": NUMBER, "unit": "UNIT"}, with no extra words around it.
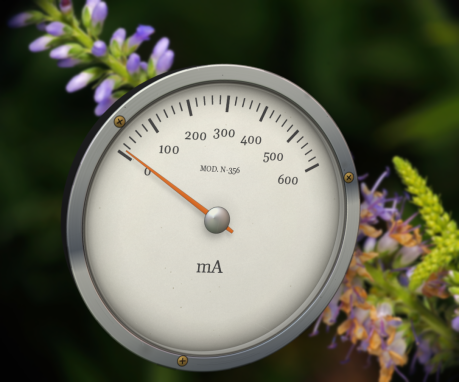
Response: {"value": 10, "unit": "mA"}
